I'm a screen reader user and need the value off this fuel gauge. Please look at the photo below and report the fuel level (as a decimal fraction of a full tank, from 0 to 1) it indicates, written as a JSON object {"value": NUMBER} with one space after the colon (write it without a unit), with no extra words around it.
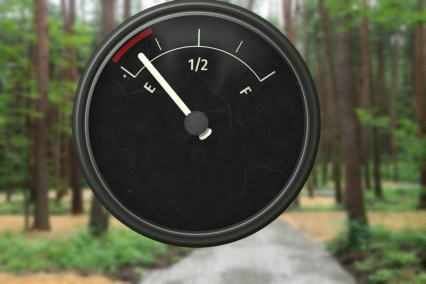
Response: {"value": 0.125}
